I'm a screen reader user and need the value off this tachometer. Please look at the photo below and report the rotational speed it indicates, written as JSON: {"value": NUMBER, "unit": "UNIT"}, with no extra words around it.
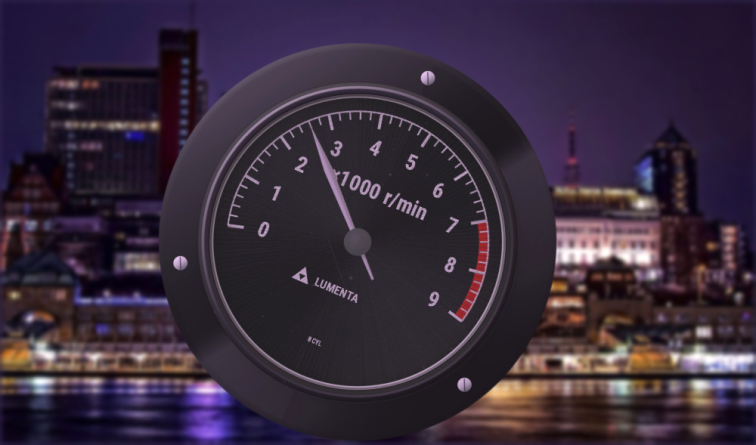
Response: {"value": 2600, "unit": "rpm"}
